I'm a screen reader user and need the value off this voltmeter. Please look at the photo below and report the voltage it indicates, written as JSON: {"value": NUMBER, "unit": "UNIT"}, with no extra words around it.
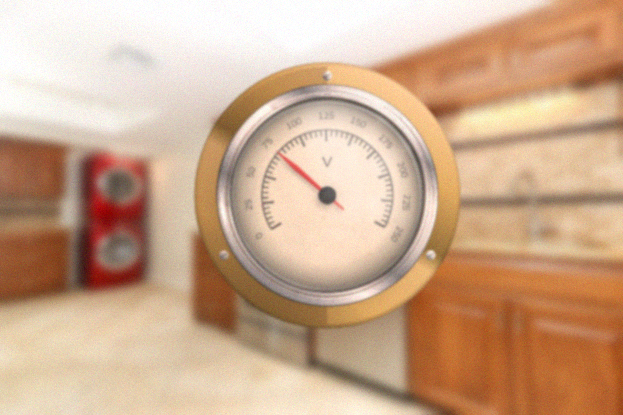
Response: {"value": 75, "unit": "V"}
